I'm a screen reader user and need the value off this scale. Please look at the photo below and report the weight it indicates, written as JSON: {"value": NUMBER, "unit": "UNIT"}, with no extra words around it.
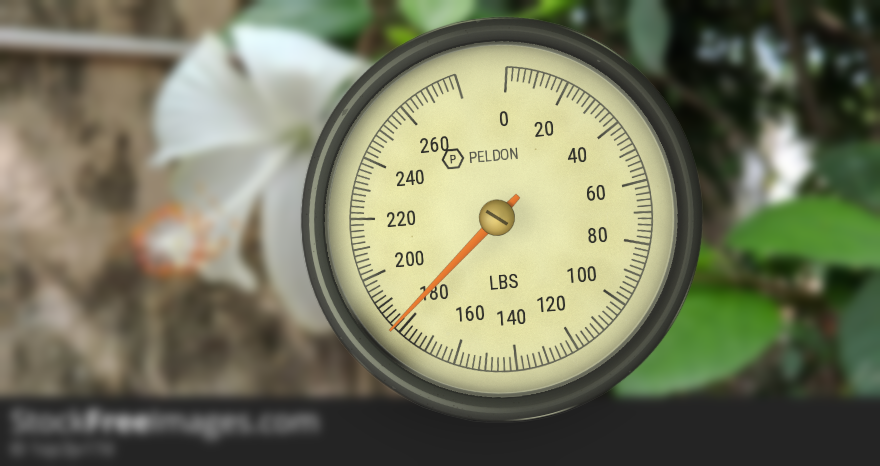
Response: {"value": 182, "unit": "lb"}
